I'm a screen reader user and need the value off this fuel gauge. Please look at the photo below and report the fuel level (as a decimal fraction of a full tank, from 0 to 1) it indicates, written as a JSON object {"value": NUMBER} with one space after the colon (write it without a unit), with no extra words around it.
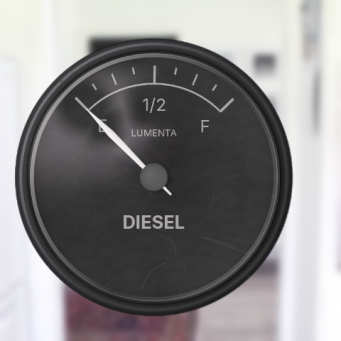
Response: {"value": 0}
